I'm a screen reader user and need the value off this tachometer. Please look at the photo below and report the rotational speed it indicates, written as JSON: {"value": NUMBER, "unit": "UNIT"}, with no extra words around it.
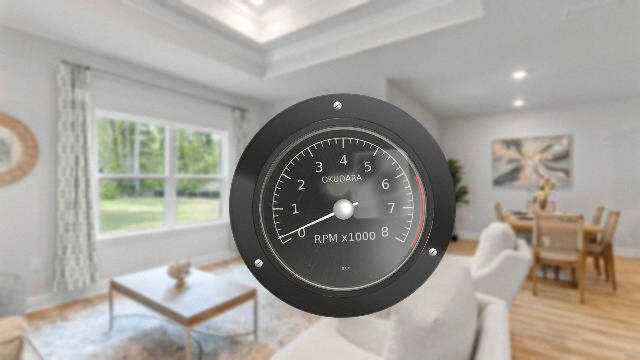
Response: {"value": 200, "unit": "rpm"}
